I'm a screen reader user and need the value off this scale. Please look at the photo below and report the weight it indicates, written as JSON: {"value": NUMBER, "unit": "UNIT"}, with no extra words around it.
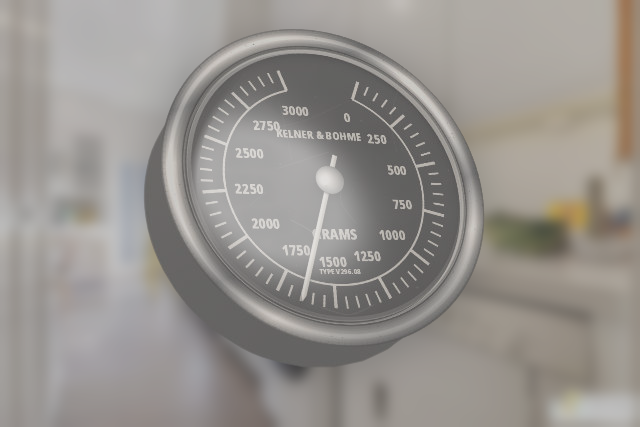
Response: {"value": 1650, "unit": "g"}
